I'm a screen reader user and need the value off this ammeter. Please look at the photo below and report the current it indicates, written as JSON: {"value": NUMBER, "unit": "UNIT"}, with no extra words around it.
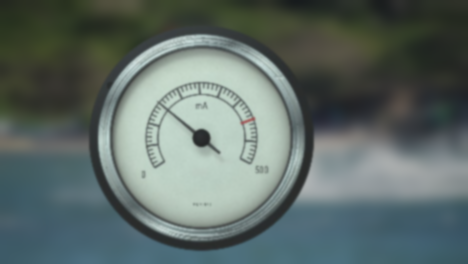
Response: {"value": 150, "unit": "mA"}
